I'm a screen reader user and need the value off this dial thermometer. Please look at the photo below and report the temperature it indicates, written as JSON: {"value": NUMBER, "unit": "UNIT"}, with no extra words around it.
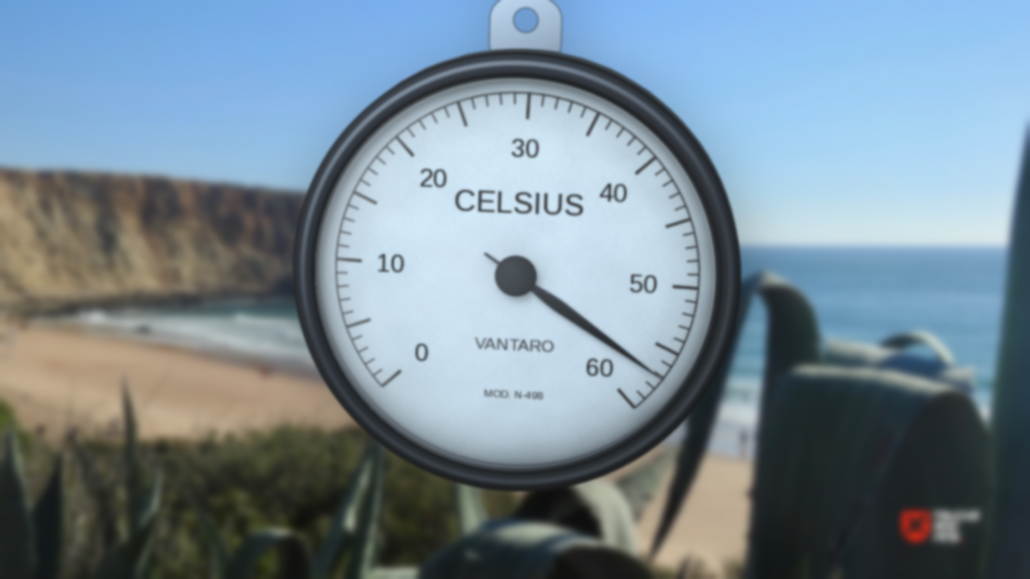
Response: {"value": 57, "unit": "°C"}
